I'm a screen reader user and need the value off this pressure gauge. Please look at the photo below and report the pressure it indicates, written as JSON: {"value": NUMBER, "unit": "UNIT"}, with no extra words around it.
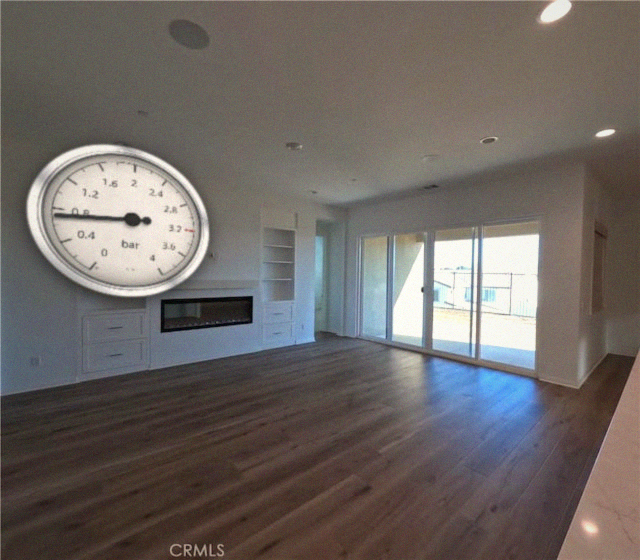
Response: {"value": 0.7, "unit": "bar"}
